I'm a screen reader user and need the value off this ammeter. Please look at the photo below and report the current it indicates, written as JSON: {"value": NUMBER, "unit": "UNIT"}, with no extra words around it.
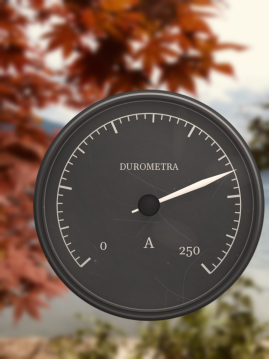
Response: {"value": 185, "unit": "A"}
